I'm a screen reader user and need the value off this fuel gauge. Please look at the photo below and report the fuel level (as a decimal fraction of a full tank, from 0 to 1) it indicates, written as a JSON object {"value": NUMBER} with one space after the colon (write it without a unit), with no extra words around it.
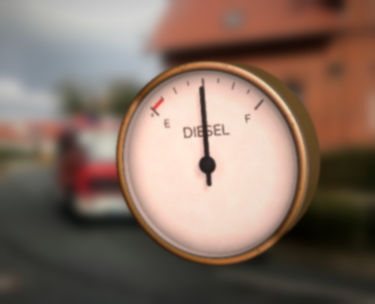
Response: {"value": 0.5}
